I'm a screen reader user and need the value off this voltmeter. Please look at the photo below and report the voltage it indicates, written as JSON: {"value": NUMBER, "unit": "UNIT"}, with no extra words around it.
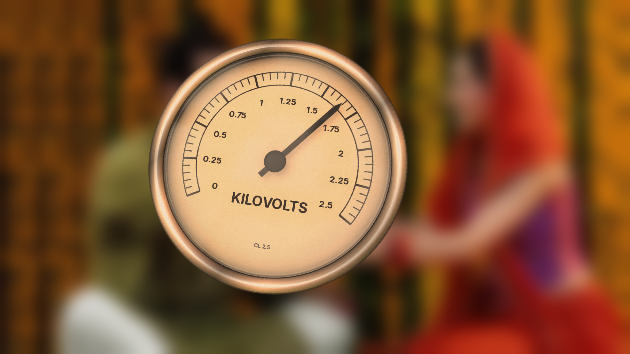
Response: {"value": 1.65, "unit": "kV"}
